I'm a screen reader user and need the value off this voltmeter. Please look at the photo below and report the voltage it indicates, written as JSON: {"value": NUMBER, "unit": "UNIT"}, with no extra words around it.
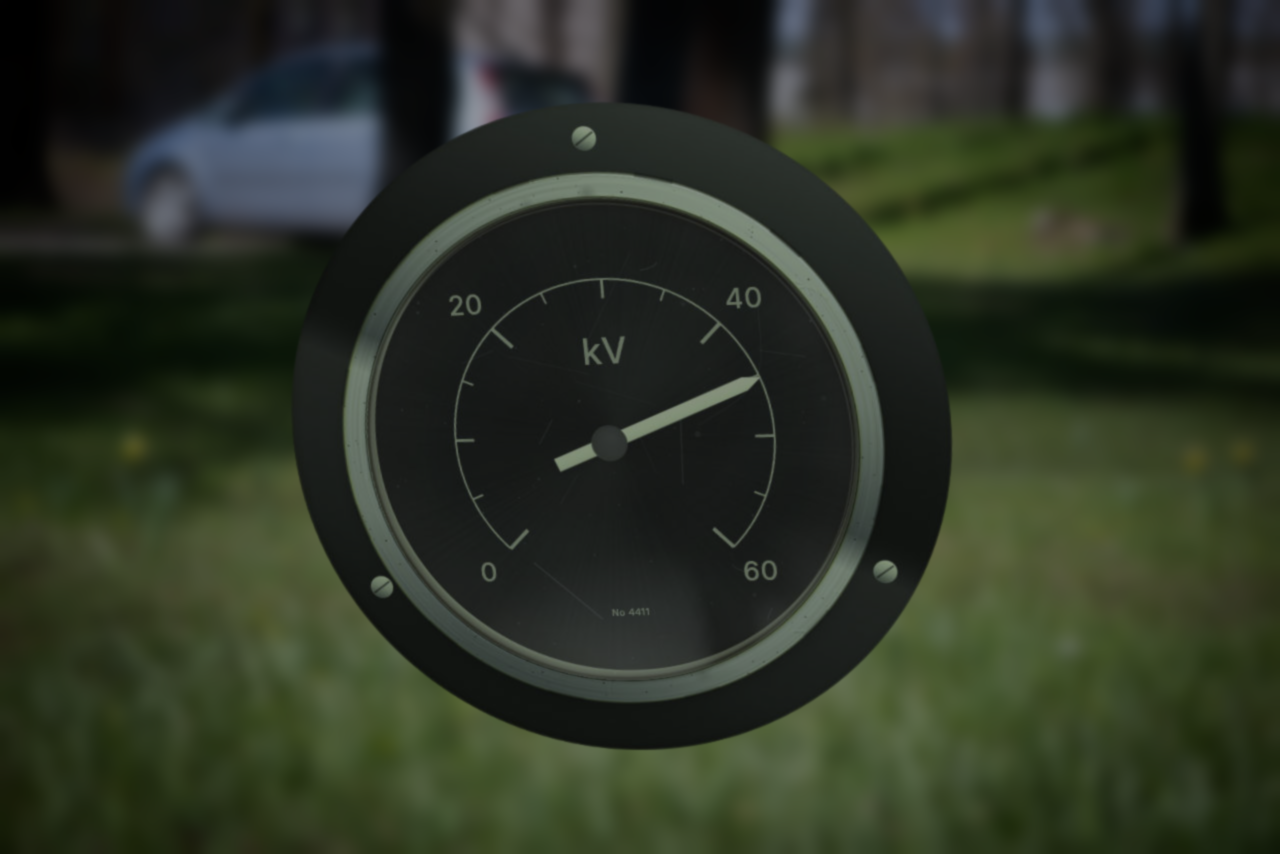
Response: {"value": 45, "unit": "kV"}
